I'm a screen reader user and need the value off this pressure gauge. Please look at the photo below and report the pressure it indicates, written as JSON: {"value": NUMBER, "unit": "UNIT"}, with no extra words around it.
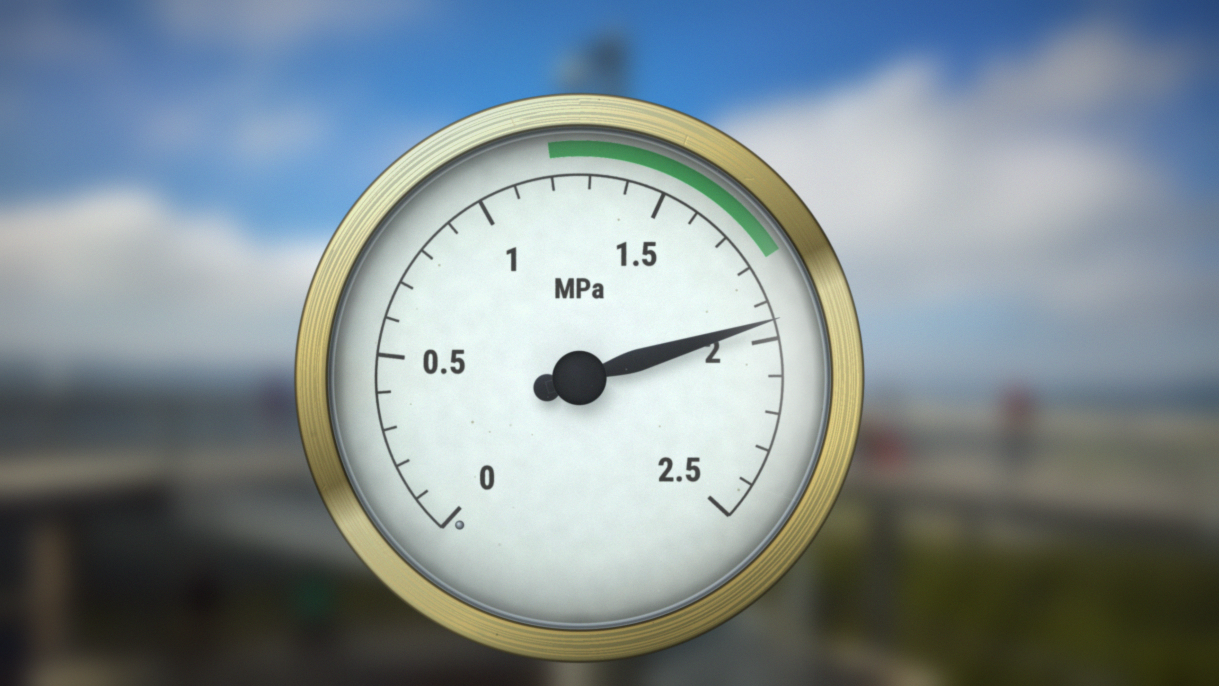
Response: {"value": 1.95, "unit": "MPa"}
